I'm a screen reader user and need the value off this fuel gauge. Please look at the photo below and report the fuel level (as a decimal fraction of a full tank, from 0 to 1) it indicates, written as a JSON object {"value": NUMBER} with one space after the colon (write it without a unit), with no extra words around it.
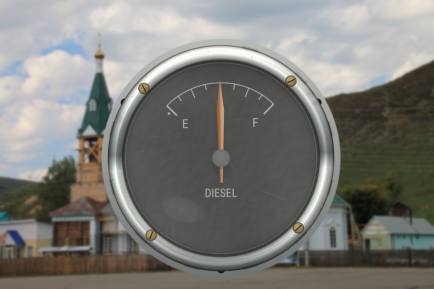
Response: {"value": 0.5}
